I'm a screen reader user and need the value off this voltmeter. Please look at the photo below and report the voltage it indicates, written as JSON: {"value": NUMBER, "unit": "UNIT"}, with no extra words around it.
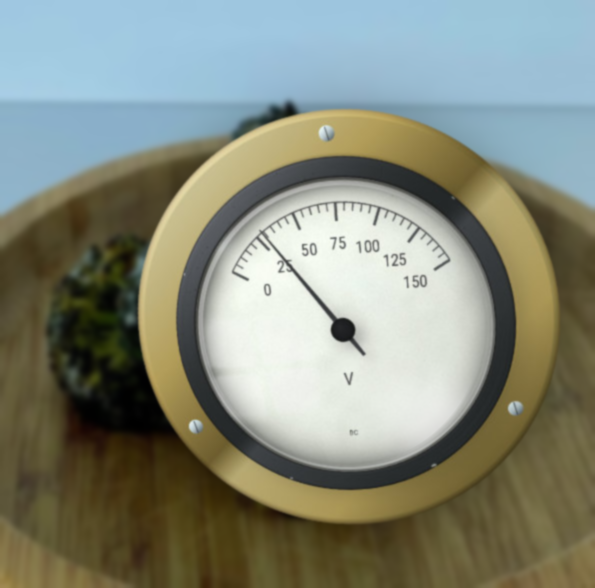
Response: {"value": 30, "unit": "V"}
